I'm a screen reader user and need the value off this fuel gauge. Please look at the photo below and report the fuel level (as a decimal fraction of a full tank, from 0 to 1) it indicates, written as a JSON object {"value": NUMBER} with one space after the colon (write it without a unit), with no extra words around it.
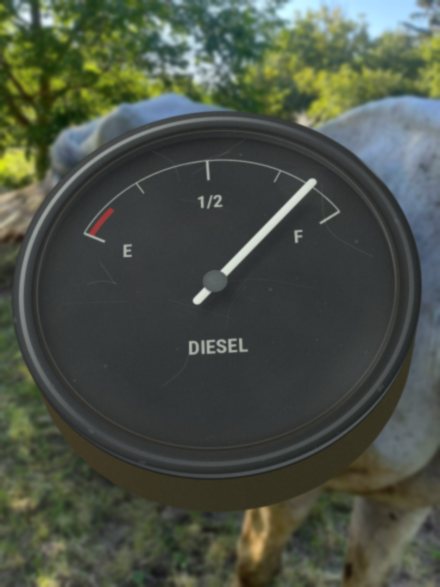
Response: {"value": 0.875}
